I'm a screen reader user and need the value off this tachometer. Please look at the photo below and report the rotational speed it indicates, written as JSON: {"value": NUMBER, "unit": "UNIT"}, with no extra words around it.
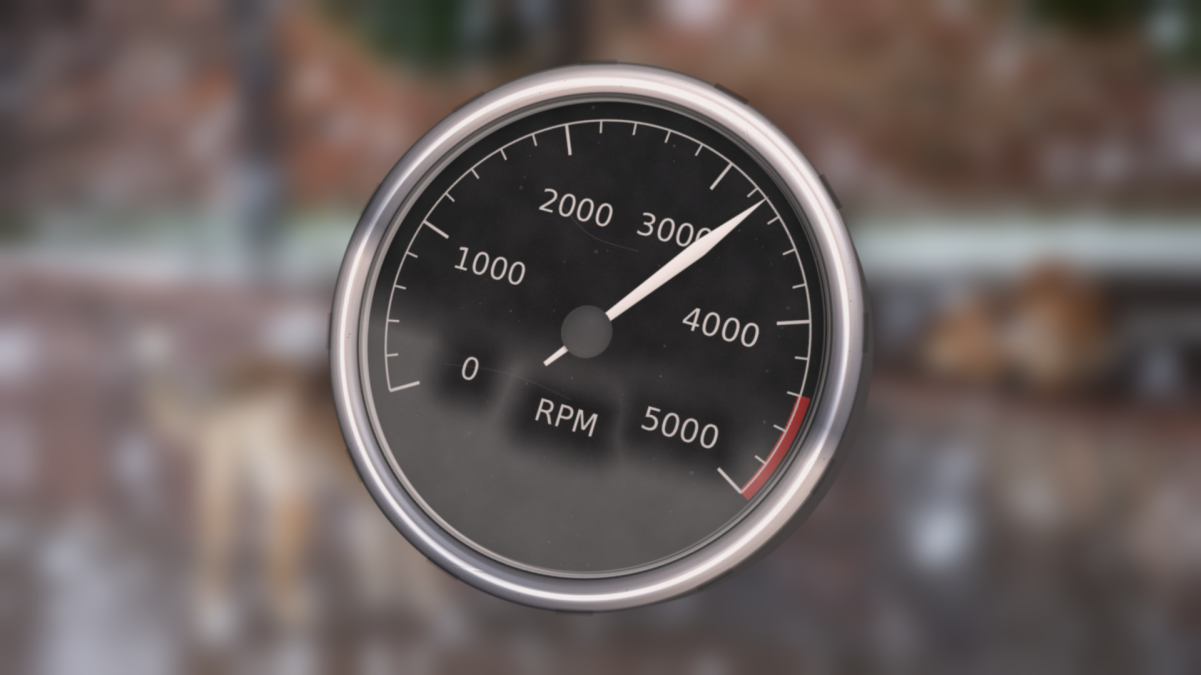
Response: {"value": 3300, "unit": "rpm"}
